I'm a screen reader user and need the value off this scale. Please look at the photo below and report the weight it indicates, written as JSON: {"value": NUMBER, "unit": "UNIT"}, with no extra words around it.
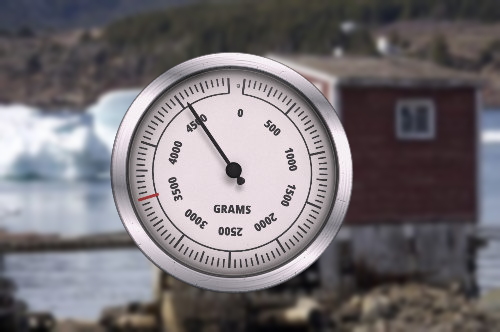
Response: {"value": 4550, "unit": "g"}
